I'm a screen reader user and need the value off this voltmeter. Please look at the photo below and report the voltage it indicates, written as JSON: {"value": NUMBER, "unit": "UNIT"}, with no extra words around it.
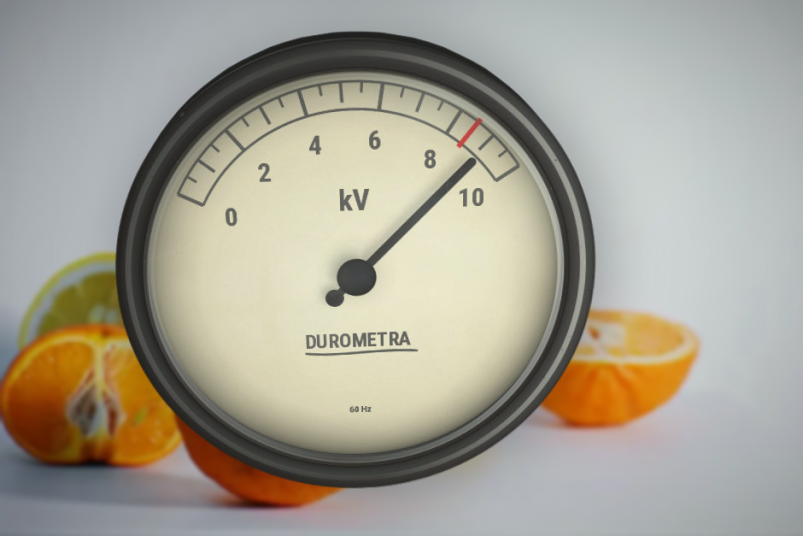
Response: {"value": 9, "unit": "kV"}
